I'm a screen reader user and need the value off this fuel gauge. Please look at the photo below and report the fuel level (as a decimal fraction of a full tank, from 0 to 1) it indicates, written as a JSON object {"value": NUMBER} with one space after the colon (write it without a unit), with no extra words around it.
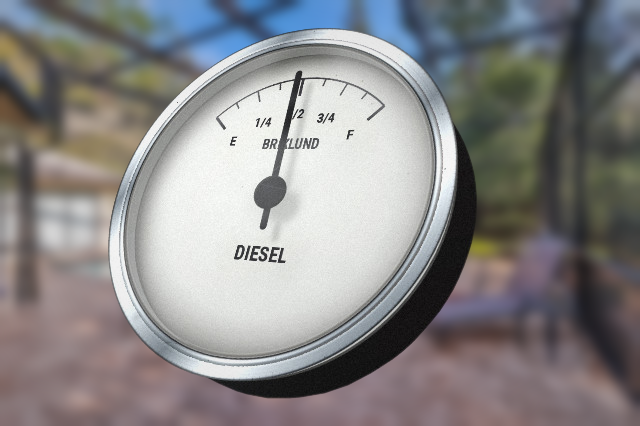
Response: {"value": 0.5}
